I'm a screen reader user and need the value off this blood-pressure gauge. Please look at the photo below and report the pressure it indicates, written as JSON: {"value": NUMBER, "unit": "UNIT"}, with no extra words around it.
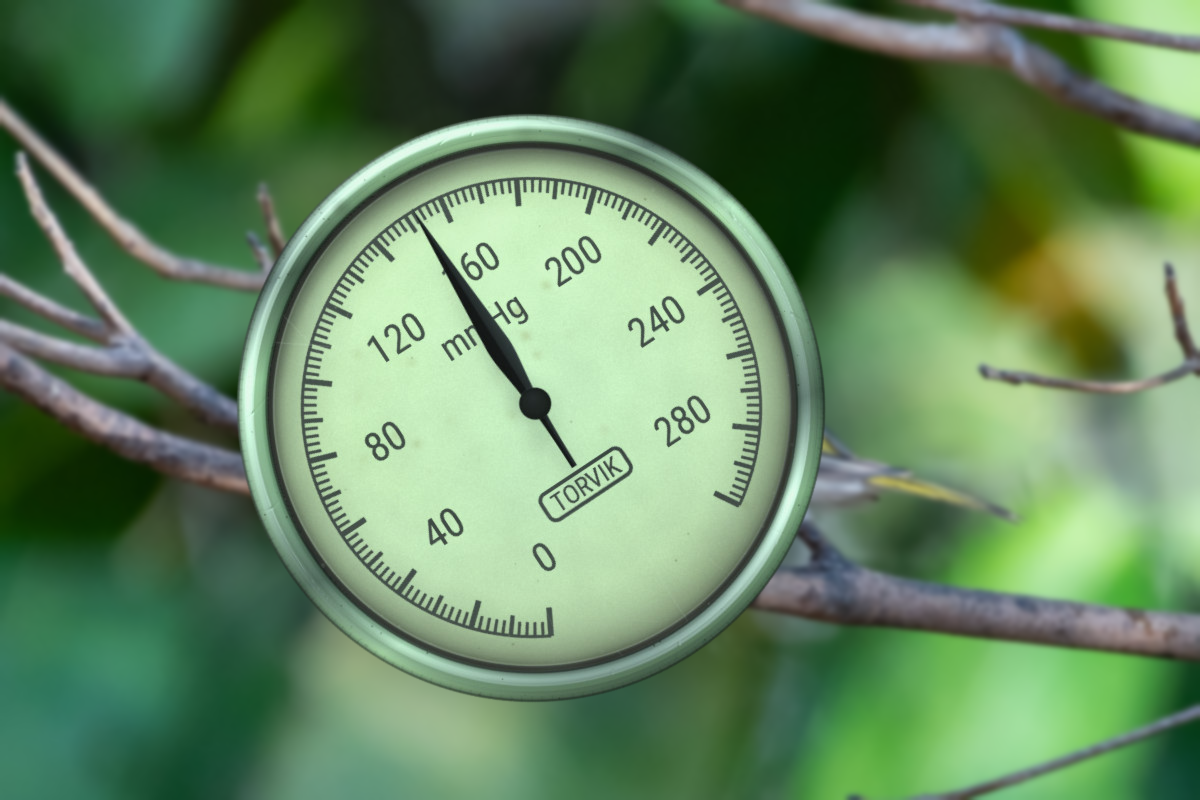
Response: {"value": 152, "unit": "mmHg"}
